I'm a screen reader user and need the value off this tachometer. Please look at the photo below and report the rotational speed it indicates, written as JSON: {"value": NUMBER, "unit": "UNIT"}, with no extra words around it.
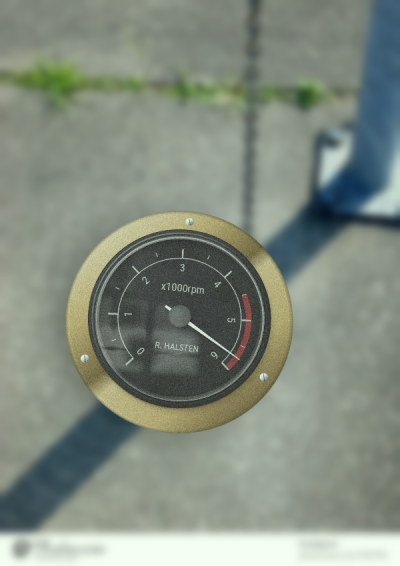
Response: {"value": 5750, "unit": "rpm"}
